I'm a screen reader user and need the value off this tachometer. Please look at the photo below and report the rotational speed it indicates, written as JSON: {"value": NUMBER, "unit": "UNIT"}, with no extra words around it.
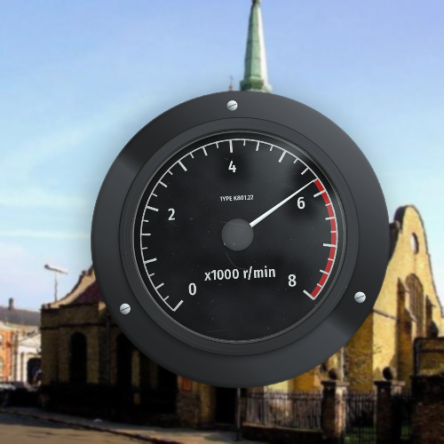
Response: {"value": 5750, "unit": "rpm"}
